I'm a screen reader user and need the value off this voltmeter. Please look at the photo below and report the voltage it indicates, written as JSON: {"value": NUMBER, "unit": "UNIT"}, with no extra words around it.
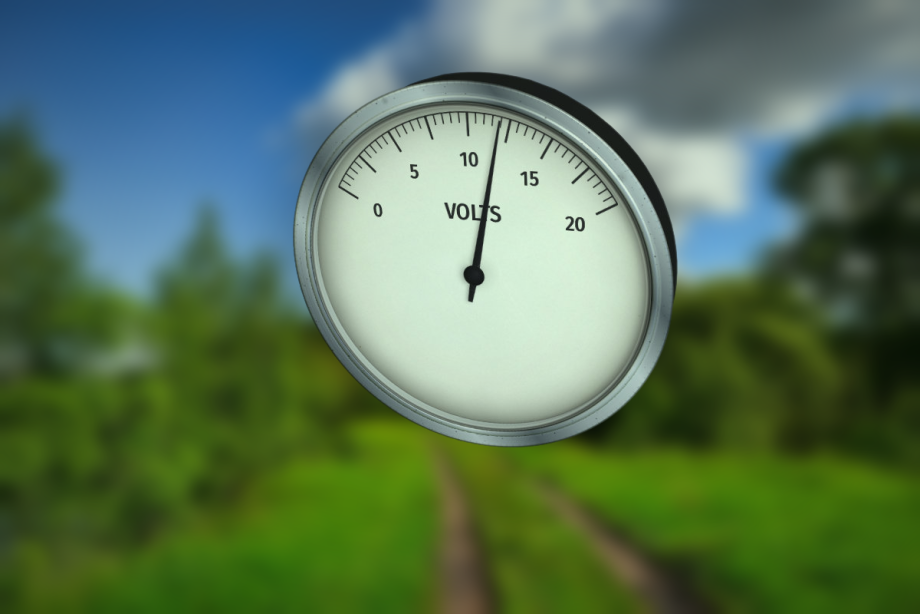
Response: {"value": 12, "unit": "V"}
